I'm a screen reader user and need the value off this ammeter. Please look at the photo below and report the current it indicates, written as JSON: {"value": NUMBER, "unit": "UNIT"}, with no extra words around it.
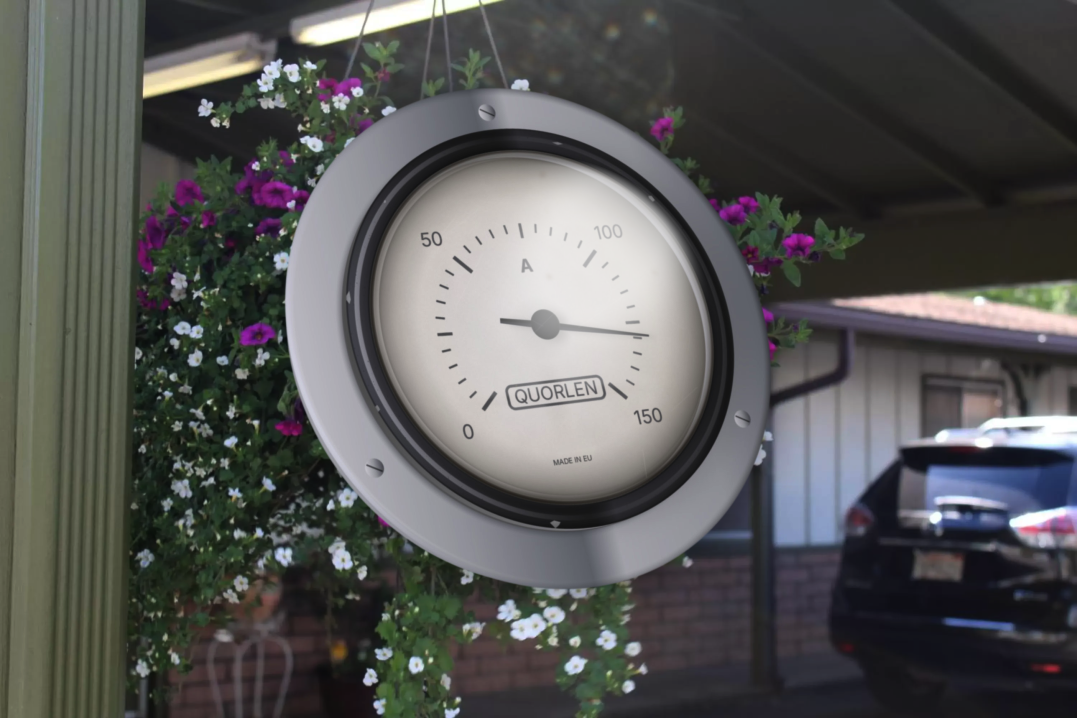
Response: {"value": 130, "unit": "A"}
